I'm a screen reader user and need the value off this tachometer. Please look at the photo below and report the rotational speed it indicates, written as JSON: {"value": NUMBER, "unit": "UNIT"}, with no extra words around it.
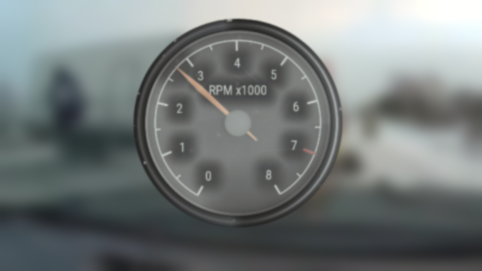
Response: {"value": 2750, "unit": "rpm"}
